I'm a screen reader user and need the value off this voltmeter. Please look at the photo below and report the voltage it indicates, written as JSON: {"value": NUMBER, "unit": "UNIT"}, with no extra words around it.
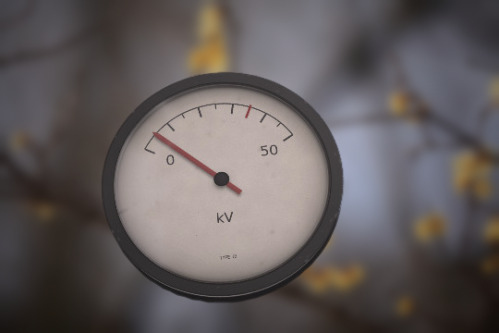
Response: {"value": 5, "unit": "kV"}
